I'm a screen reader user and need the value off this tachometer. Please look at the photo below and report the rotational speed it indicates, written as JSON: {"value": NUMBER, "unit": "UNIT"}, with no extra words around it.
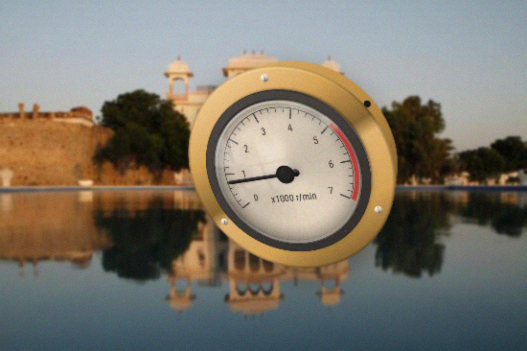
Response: {"value": 800, "unit": "rpm"}
